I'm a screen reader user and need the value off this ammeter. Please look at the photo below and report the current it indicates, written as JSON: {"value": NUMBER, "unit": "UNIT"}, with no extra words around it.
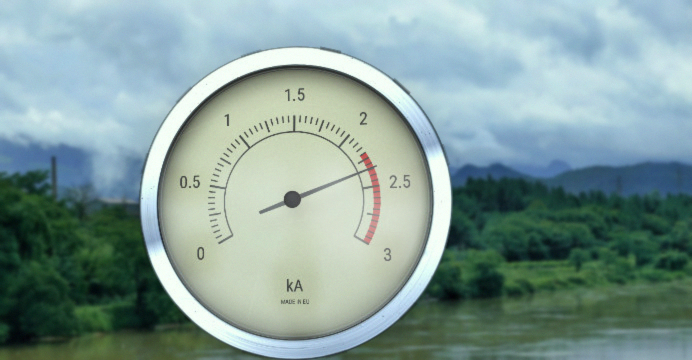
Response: {"value": 2.35, "unit": "kA"}
